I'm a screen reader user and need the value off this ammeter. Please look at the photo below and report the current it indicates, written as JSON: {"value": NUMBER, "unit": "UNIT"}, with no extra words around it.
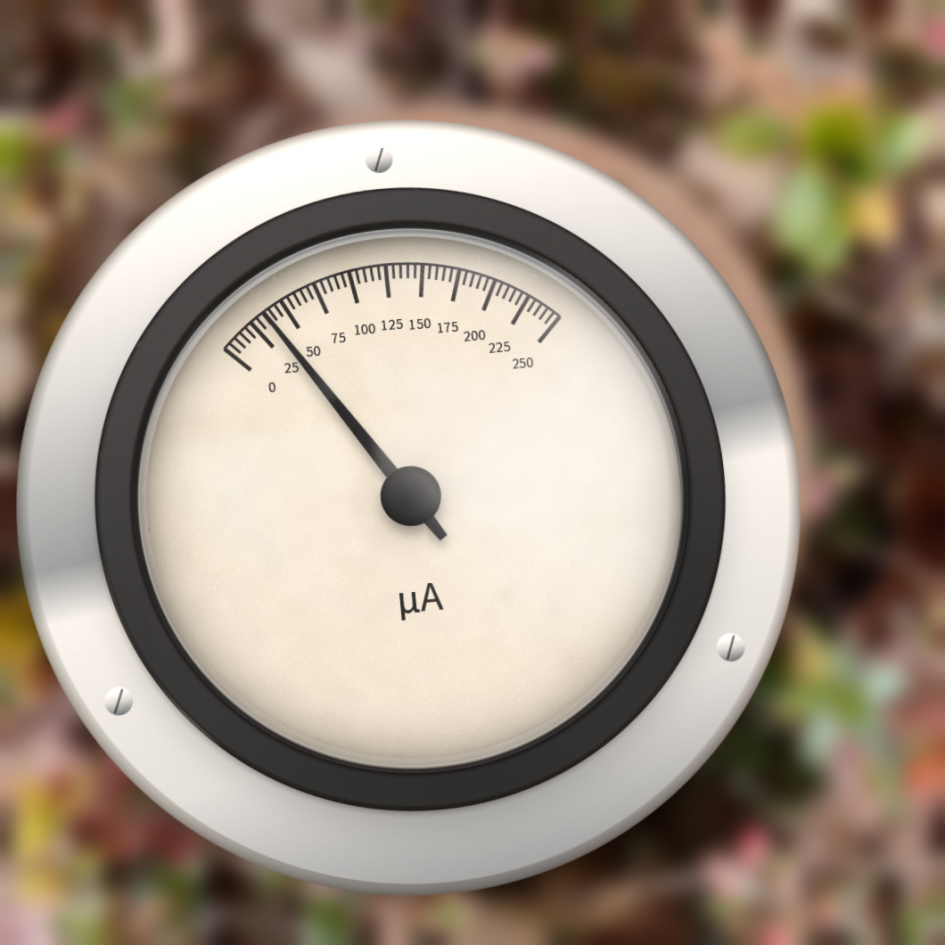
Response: {"value": 35, "unit": "µA"}
